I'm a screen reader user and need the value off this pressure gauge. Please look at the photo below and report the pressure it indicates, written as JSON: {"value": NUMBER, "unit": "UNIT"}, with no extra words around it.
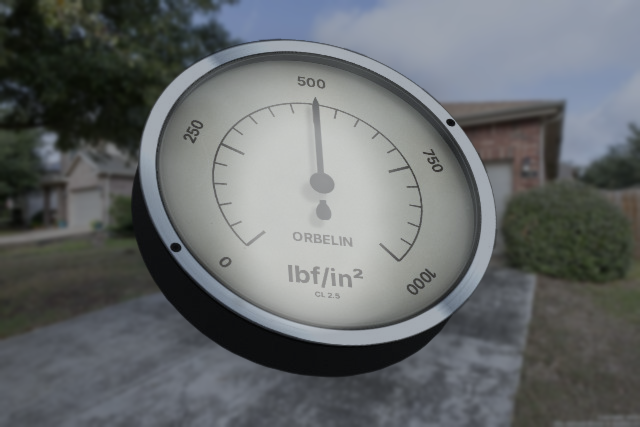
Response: {"value": 500, "unit": "psi"}
